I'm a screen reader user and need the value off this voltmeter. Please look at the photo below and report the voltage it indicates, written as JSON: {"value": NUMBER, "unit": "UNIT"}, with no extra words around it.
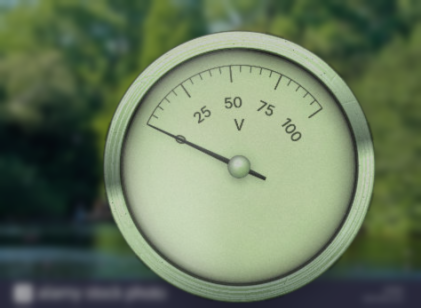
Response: {"value": 0, "unit": "V"}
